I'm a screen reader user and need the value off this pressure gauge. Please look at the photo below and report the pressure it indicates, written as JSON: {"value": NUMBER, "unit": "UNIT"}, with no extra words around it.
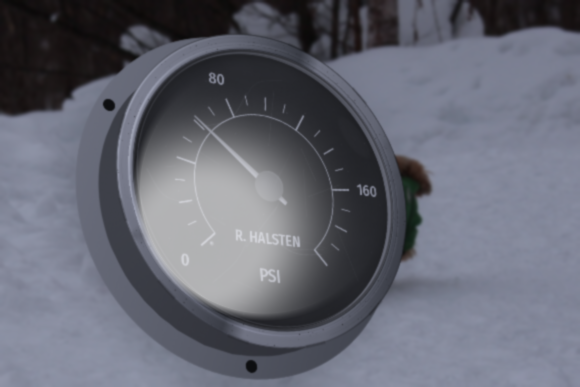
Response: {"value": 60, "unit": "psi"}
